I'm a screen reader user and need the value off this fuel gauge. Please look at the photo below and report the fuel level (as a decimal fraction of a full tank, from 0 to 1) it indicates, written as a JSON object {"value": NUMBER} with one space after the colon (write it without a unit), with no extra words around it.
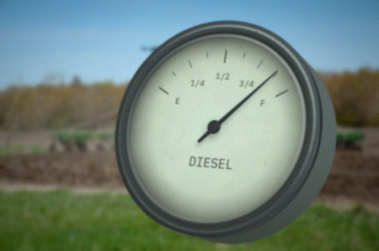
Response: {"value": 0.875}
